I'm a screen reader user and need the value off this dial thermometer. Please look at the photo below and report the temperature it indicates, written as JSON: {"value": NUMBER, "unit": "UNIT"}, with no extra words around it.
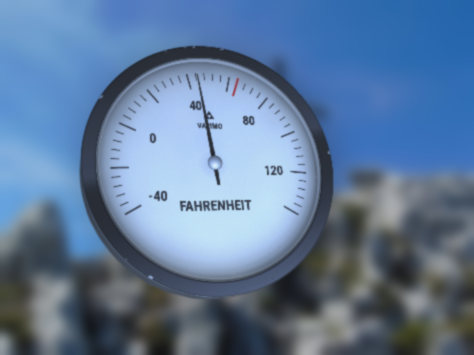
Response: {"value": 44, "unit": "°F"}
